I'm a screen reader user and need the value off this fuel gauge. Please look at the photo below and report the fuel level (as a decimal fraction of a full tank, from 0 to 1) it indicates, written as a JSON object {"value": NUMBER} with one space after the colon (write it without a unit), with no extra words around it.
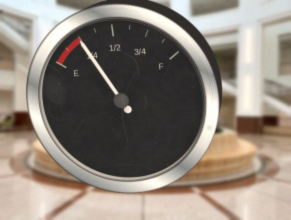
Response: {"value": 0.25}
